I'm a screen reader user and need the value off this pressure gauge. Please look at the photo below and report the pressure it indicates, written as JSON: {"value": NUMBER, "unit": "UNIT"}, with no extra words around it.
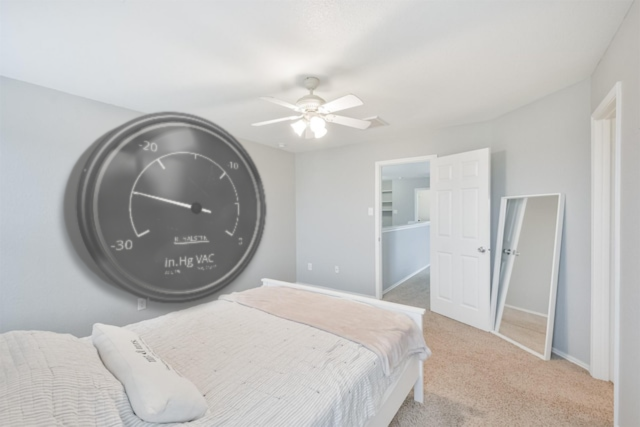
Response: {"value": -25, "unit": "inHg"}
